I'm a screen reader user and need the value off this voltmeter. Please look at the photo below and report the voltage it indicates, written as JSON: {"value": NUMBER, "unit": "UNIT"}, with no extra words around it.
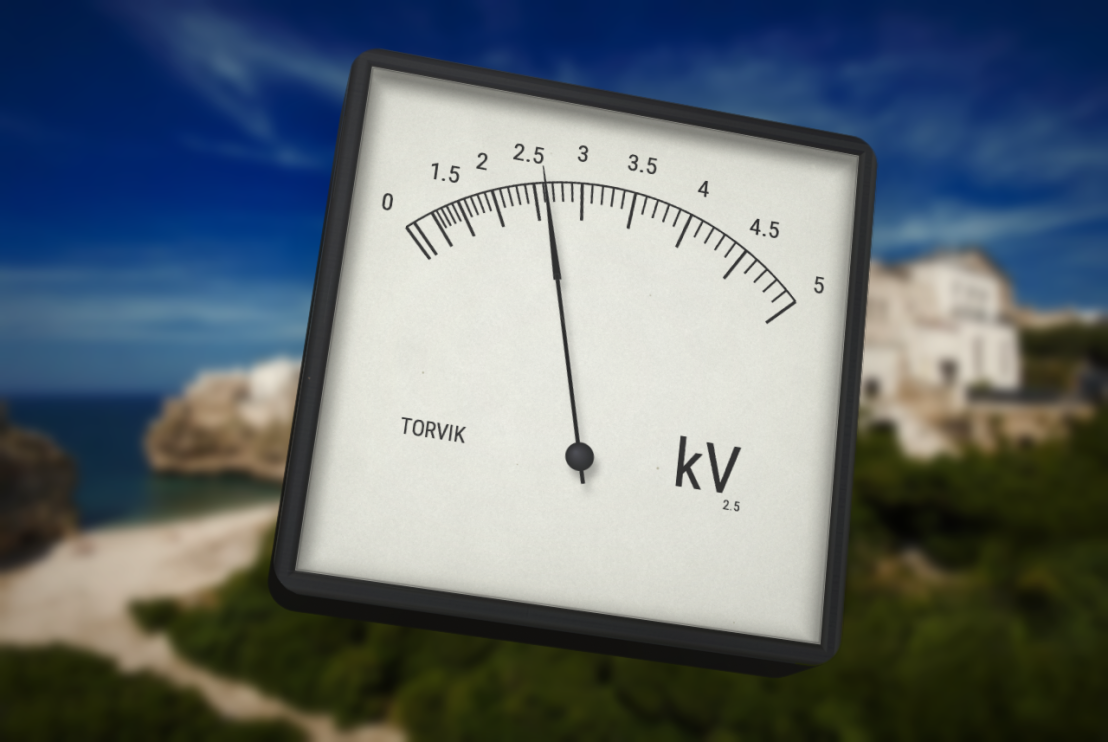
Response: {"value": 2.6, "unit": "kV"}
